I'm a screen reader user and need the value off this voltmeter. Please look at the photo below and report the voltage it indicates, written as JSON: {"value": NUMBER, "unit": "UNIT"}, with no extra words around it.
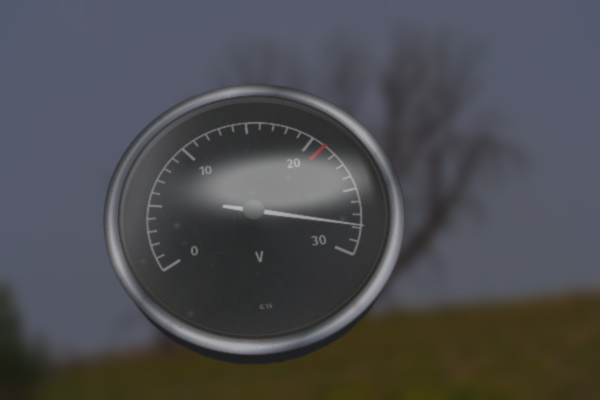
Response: {"value": 28, "unit": "V"}
